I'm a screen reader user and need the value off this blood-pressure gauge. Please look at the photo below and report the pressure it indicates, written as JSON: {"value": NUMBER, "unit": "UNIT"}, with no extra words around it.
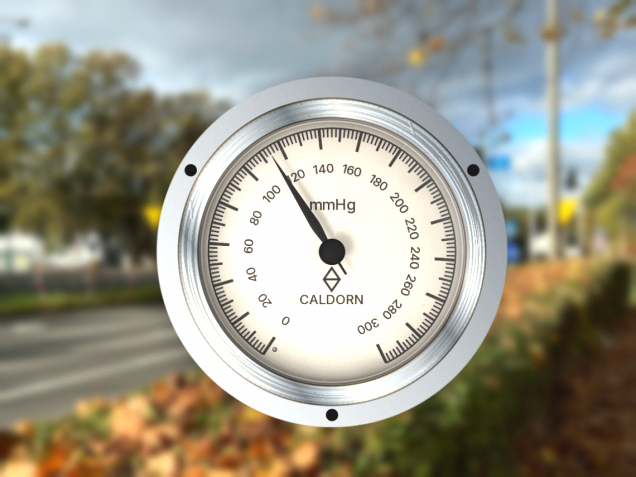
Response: {"value": 114, "unit": "mmHg"}
